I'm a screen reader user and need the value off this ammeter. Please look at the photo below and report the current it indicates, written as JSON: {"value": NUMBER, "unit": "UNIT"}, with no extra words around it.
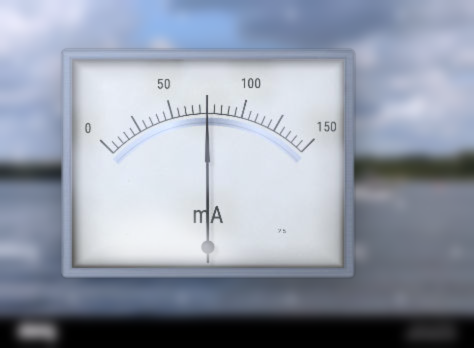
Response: {"value": 75, "unit": "mA"}
